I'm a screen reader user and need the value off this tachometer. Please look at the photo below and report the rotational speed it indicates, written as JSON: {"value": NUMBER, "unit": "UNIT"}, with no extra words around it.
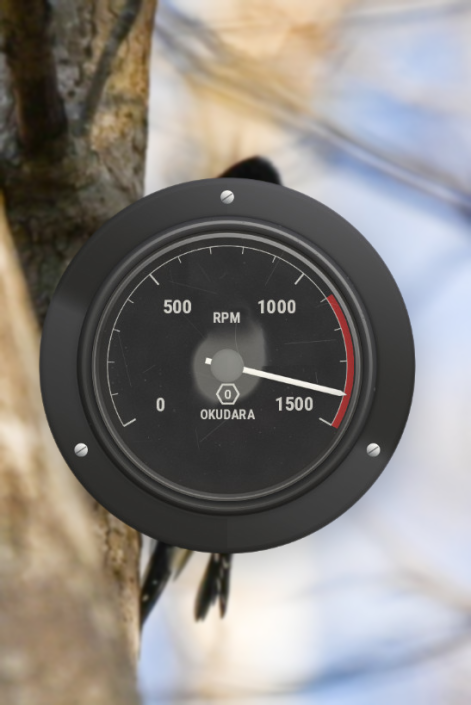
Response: {"value": 1400, "unit": "rpm"}
